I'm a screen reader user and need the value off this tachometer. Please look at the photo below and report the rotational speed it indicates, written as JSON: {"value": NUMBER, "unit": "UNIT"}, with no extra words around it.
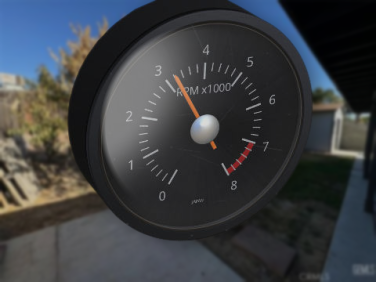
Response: {"value": 3200, "unit": "rpm"}
